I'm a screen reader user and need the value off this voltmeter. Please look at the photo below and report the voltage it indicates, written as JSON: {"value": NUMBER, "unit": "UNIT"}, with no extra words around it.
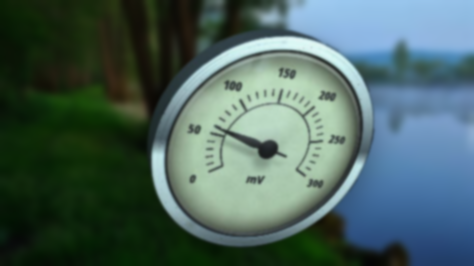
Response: {"value": 60, "unit": "mV"}
